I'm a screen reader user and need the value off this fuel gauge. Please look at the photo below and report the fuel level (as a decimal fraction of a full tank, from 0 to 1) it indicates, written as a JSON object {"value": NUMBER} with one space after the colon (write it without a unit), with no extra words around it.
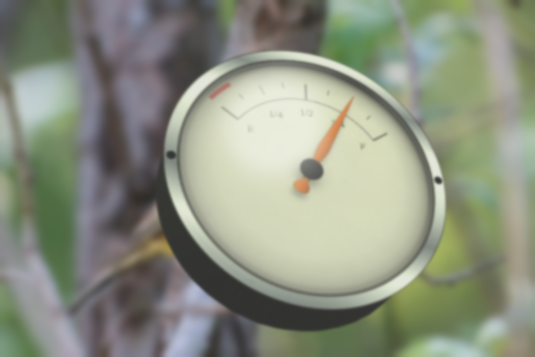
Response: {"value": 0.75}
